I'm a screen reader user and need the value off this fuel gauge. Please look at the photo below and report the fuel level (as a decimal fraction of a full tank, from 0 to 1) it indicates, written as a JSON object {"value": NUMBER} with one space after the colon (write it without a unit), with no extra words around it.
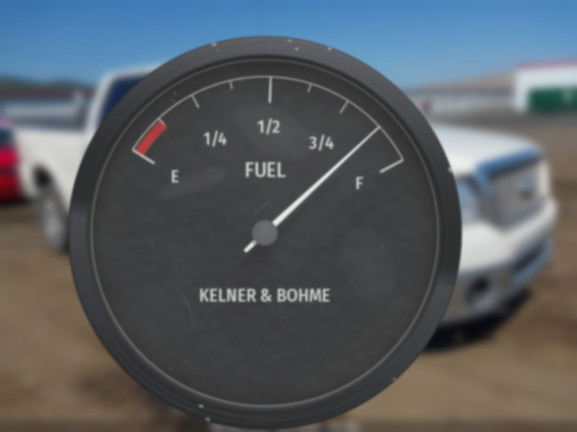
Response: {"value": 0.875}
